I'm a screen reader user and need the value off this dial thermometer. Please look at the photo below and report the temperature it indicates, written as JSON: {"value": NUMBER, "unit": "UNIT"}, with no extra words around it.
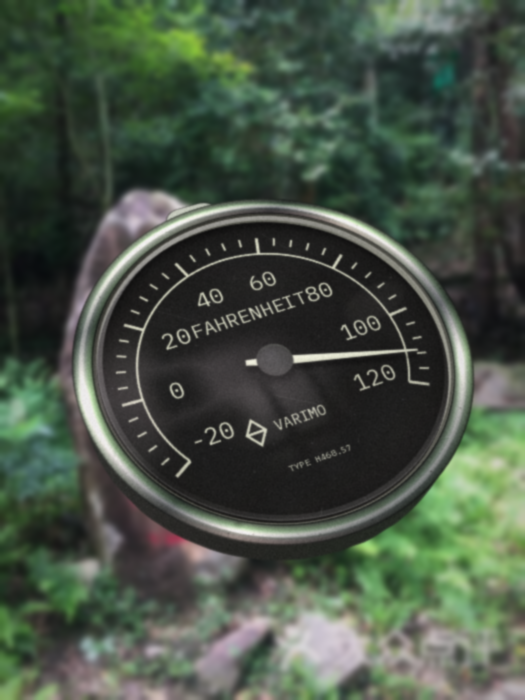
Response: {"value": 112, "unit": "°F"}
